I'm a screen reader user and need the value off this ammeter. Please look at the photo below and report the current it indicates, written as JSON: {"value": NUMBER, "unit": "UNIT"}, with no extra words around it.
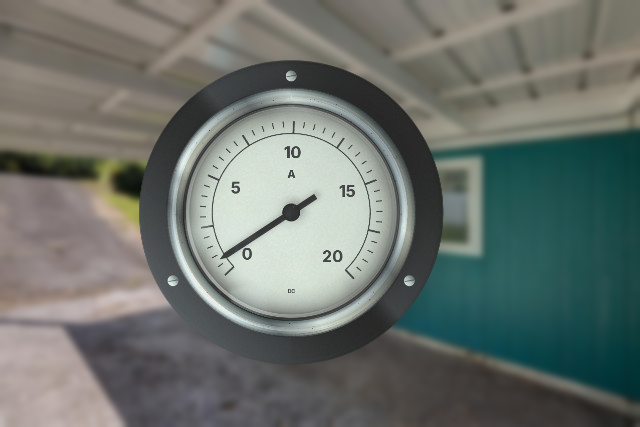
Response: {"value": 0.75, "unit": "A"}
